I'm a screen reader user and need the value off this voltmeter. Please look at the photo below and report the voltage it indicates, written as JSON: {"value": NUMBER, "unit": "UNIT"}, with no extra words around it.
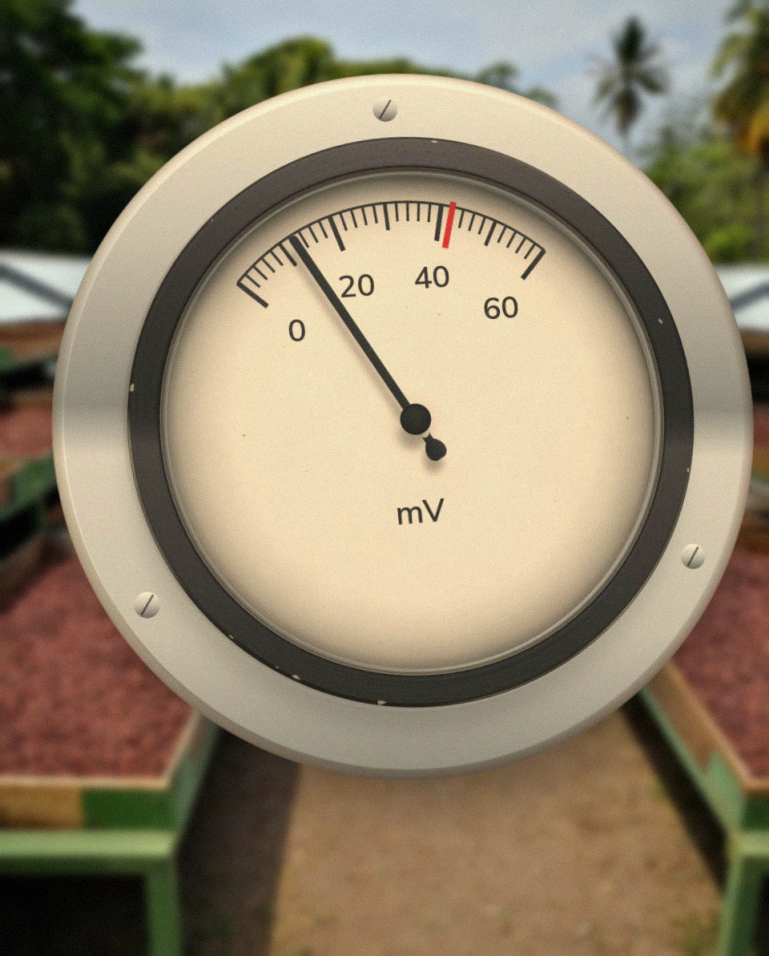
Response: {"value": 12, "unit": "mV"}
